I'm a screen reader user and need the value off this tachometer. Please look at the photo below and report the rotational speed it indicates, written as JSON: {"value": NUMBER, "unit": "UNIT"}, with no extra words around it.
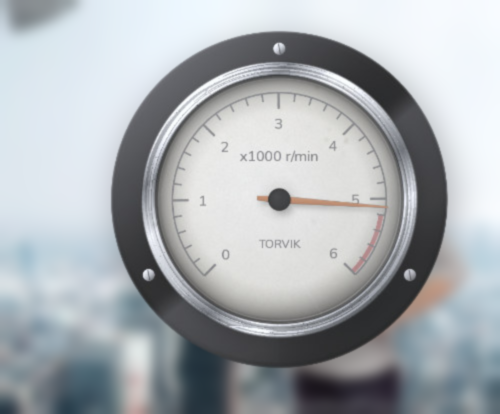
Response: {"value": 5100, "unit": "rpm"}
